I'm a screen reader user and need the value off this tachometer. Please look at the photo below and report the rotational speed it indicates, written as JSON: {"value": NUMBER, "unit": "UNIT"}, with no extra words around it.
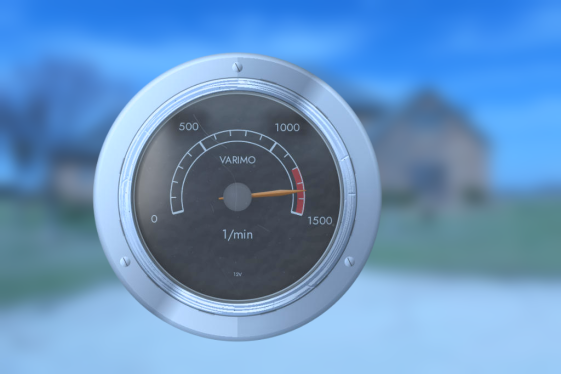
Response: {"value": 1350, "unit": "rpm"}
